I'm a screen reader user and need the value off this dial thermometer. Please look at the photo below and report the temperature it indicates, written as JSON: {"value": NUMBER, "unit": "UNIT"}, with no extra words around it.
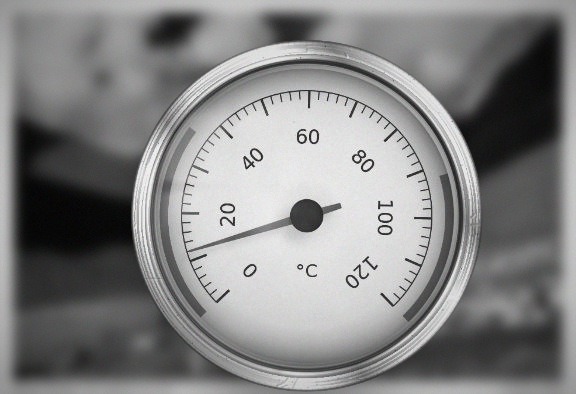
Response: {"value": 12, "unit": "°C"}
